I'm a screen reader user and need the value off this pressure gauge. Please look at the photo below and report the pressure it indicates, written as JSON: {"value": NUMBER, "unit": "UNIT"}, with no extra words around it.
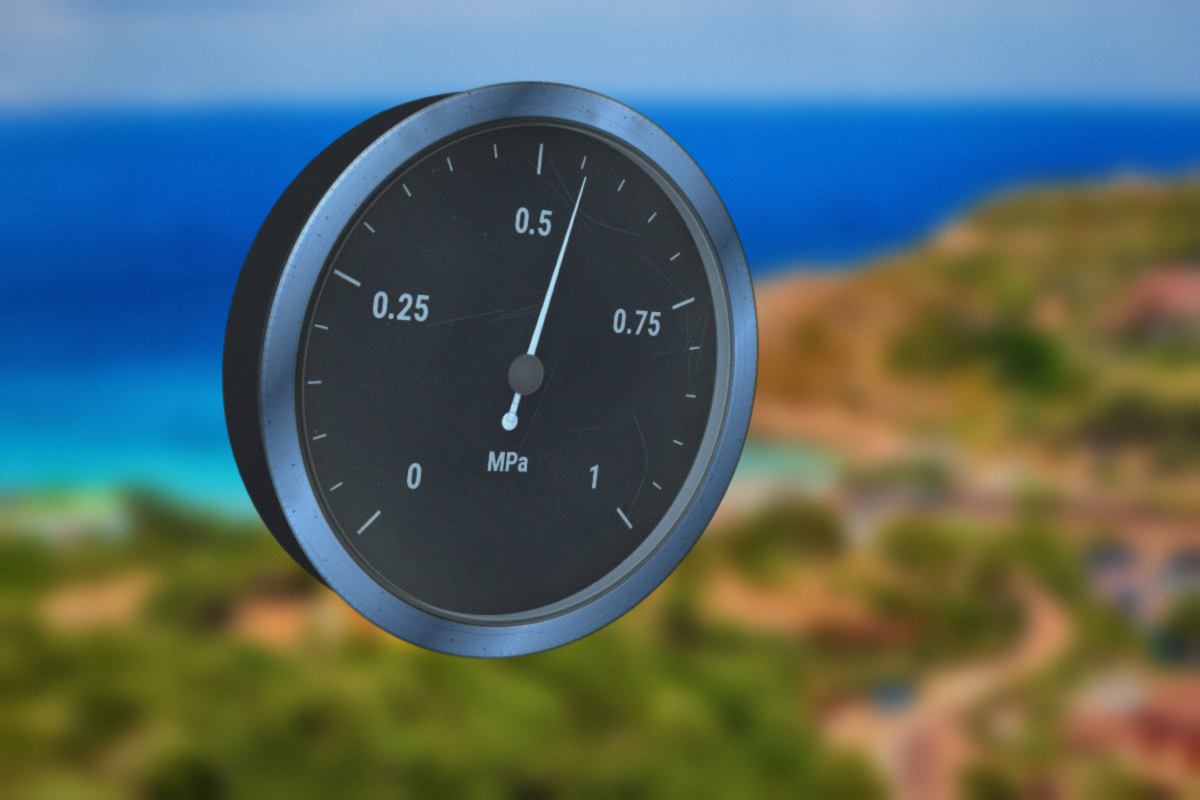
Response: {"value": 0.55, "unit": "MPa"}
